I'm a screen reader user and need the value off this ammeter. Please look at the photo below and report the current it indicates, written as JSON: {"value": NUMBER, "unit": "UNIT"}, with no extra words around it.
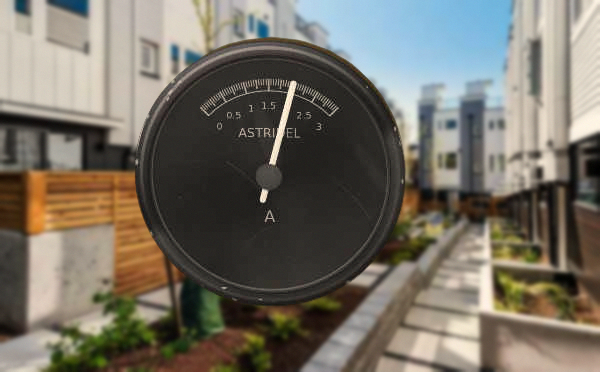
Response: {"value": 2, "unit": "A"}
